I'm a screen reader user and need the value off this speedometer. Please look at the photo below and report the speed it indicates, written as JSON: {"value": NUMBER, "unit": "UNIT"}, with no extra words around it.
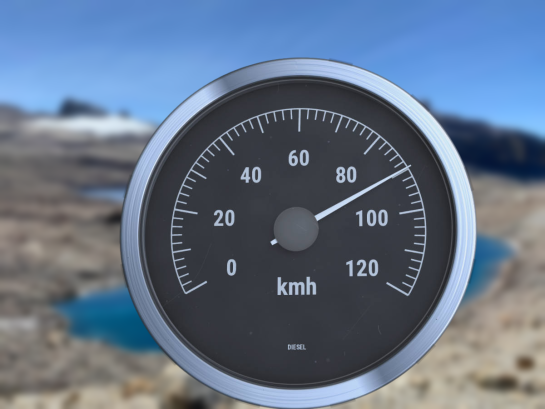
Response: {"value": 90, "unit": "km/h"}
